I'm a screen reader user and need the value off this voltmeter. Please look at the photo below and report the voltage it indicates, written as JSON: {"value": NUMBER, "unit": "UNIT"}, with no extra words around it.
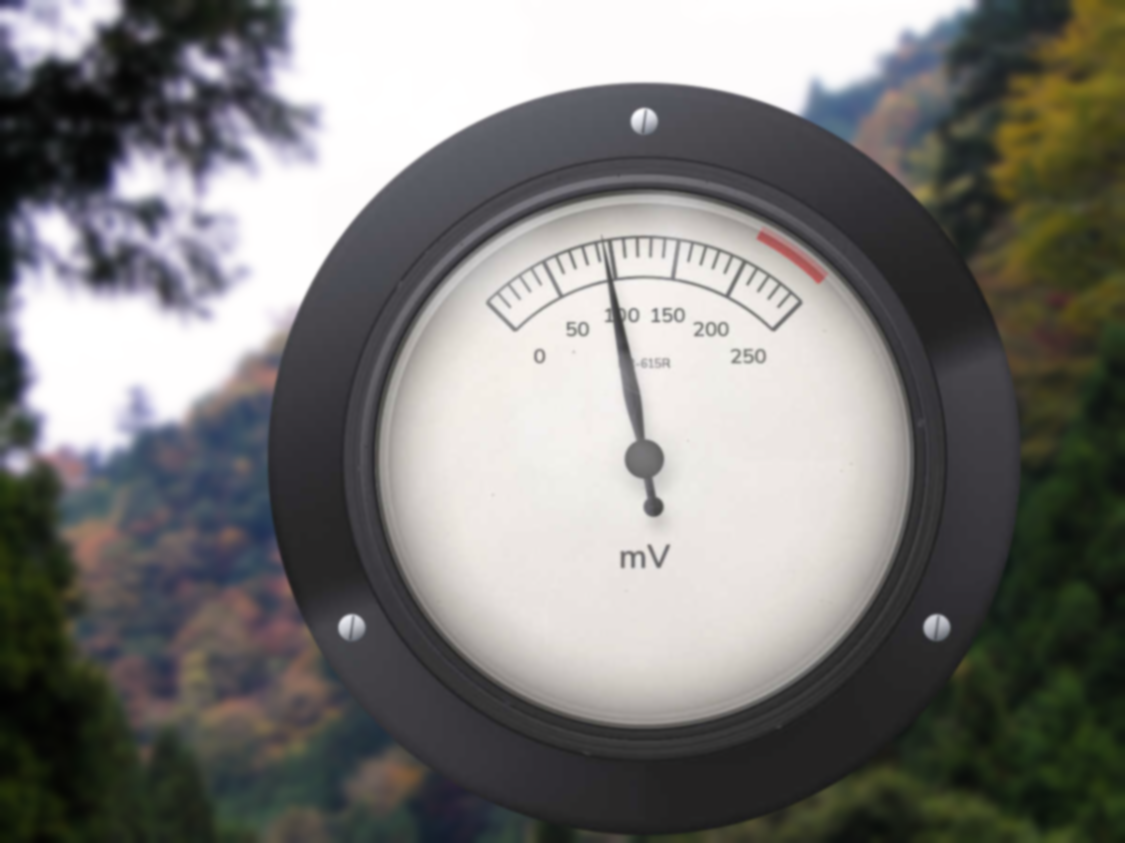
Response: {"value": 95, "unit": "mV"}
